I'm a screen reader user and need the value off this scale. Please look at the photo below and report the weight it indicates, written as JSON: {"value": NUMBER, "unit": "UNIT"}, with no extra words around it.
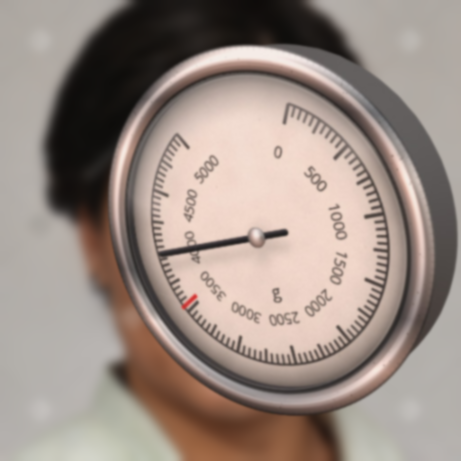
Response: {"value": 4000, "unit": "g"}
